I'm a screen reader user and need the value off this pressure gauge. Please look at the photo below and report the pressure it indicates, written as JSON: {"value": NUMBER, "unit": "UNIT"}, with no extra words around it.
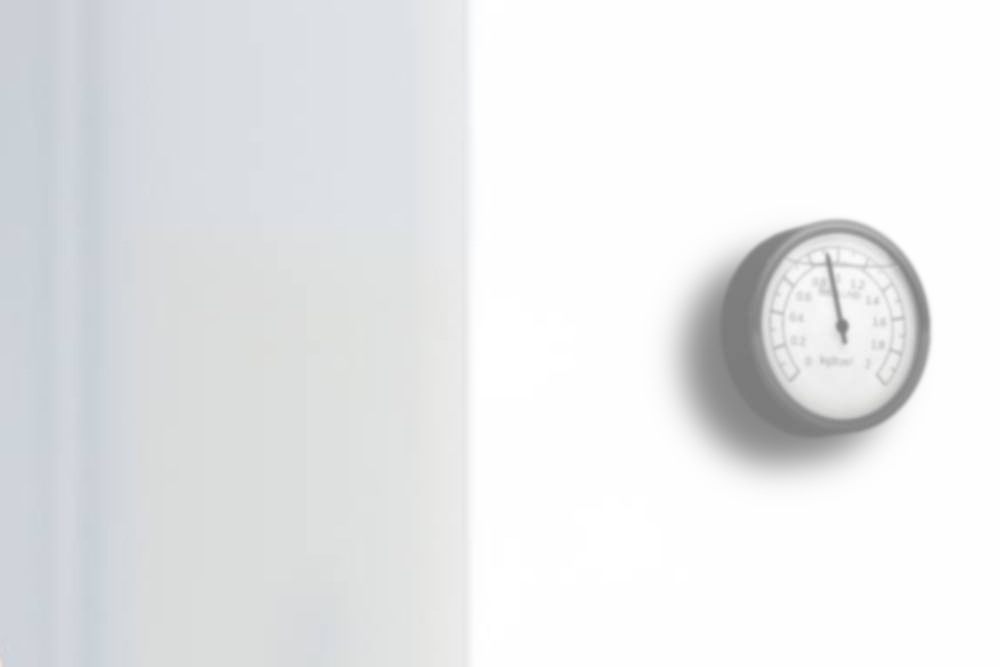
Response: {"value": 0.9, "unit": "kg/cm²"}
